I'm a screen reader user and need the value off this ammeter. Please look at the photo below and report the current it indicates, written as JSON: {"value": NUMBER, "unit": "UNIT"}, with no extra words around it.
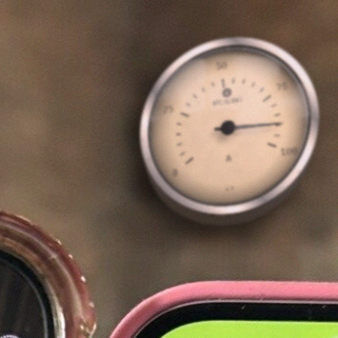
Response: {"value": 90, "unit": "A"}
